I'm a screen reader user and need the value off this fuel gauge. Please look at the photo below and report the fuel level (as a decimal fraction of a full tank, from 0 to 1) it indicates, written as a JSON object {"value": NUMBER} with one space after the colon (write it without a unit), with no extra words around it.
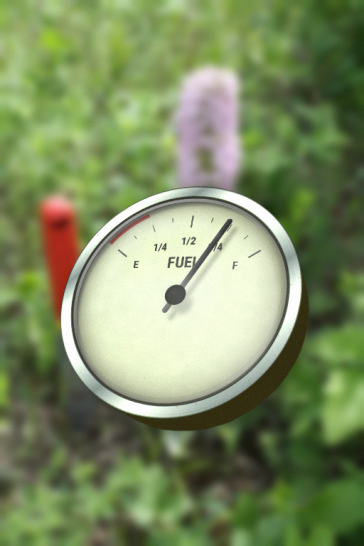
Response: {"value": 0.75}
